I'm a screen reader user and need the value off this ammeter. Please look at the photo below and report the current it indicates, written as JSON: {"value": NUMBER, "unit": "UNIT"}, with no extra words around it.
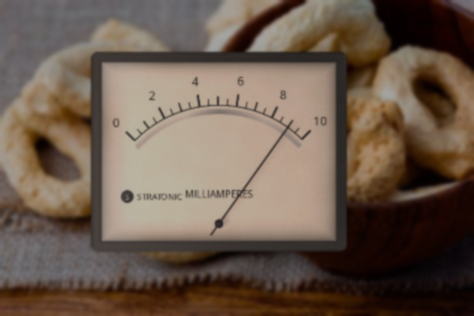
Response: {"value": 9, "unit": "mA"}
